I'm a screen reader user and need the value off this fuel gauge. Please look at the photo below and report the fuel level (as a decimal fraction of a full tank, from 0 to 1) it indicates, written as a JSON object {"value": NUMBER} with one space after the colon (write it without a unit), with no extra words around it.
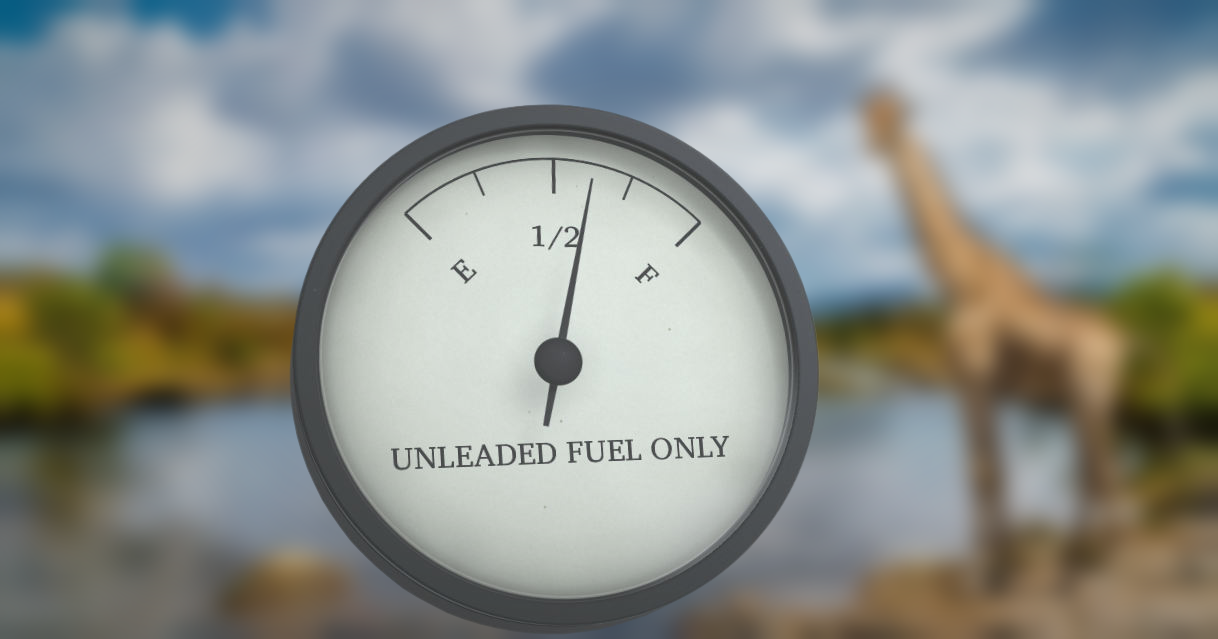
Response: {"value": 0.625}
